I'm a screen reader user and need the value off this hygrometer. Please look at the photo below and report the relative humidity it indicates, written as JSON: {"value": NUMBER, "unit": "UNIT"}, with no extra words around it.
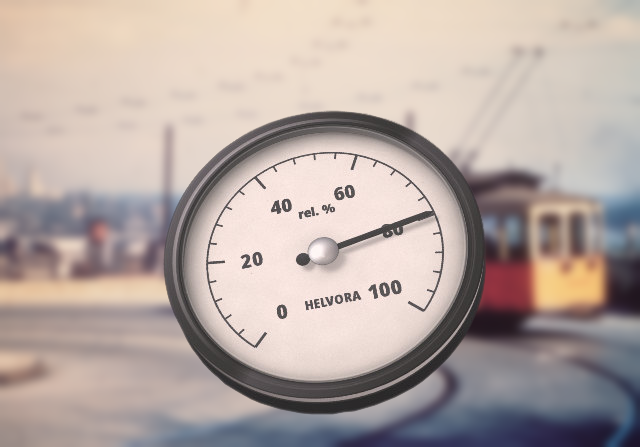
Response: {"value": 80, "unit": "%"}
